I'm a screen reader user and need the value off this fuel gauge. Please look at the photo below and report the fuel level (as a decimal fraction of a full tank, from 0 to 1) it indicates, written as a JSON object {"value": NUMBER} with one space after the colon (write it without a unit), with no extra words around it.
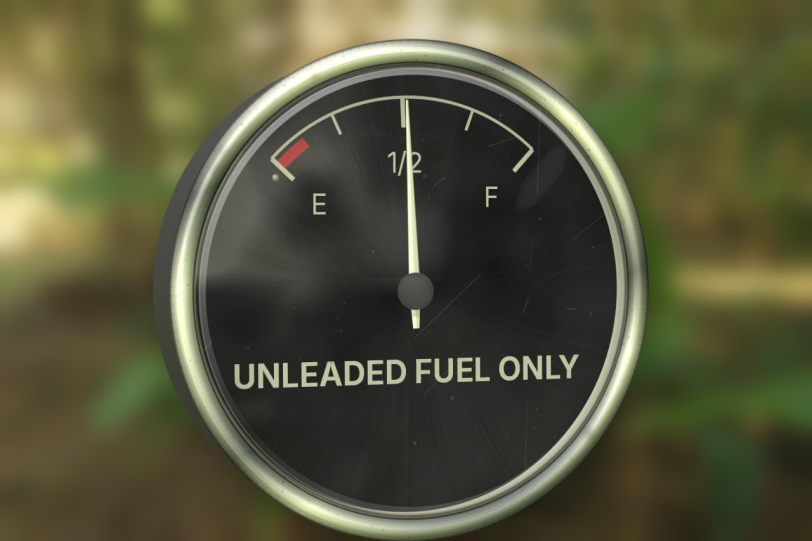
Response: {"value": 0.5}
